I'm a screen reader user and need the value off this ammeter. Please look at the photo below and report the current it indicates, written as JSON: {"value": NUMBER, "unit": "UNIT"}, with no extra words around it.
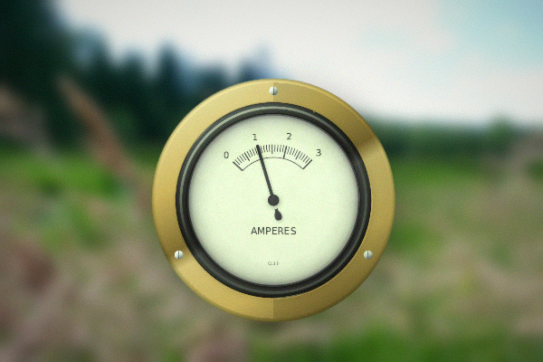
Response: {"value": 1, "unit": "A"}
